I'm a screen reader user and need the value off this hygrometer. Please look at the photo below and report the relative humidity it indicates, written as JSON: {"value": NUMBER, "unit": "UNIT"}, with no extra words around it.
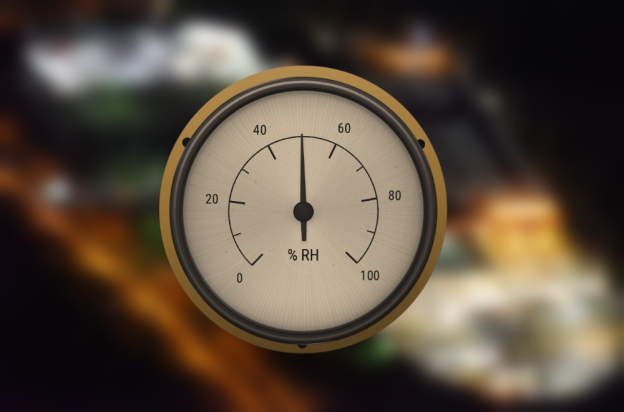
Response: {"value": 50, "unit": "%"}
